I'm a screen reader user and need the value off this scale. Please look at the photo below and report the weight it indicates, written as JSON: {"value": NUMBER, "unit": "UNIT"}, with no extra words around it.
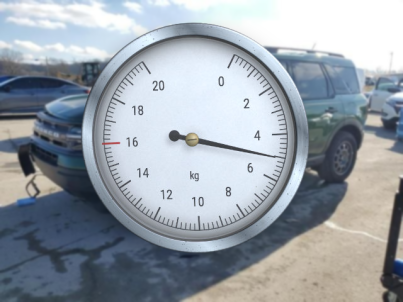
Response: {"value": 5, "unit": "kg"}
